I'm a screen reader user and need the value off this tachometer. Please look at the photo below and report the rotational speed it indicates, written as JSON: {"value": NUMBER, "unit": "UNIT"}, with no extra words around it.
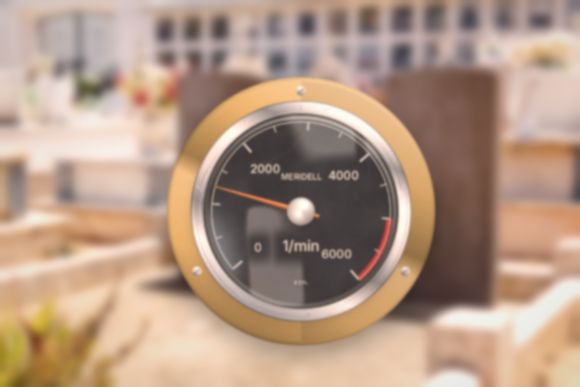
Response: {"value": 1250, "unit": "rpm"}
